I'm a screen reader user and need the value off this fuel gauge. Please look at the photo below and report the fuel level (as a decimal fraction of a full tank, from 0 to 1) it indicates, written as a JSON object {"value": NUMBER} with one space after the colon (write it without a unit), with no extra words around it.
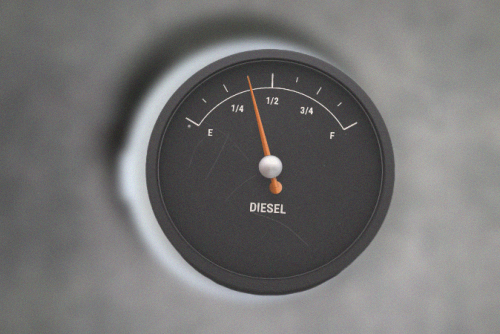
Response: {"value": 0.375}
